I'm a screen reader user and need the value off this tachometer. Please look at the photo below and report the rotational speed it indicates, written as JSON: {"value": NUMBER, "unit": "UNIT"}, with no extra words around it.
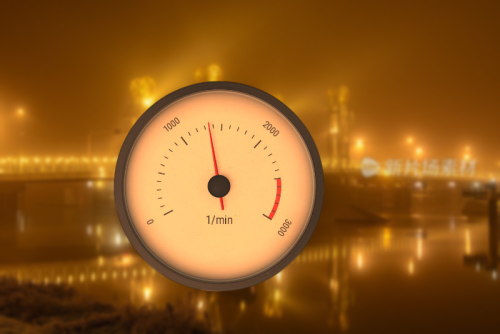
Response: {"value": 1350, "unit": "rpm"}
